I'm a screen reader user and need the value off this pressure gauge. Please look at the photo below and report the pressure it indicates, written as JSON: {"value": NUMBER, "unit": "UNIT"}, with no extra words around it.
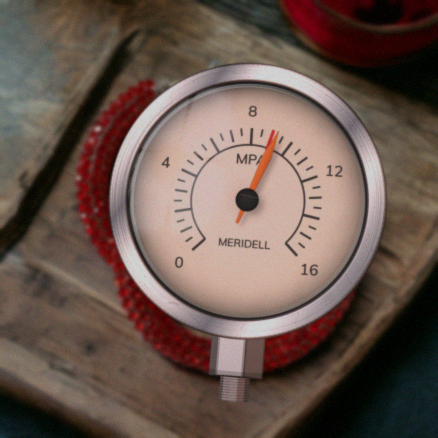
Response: {"value": 9.25, "unit": "MPa"}
